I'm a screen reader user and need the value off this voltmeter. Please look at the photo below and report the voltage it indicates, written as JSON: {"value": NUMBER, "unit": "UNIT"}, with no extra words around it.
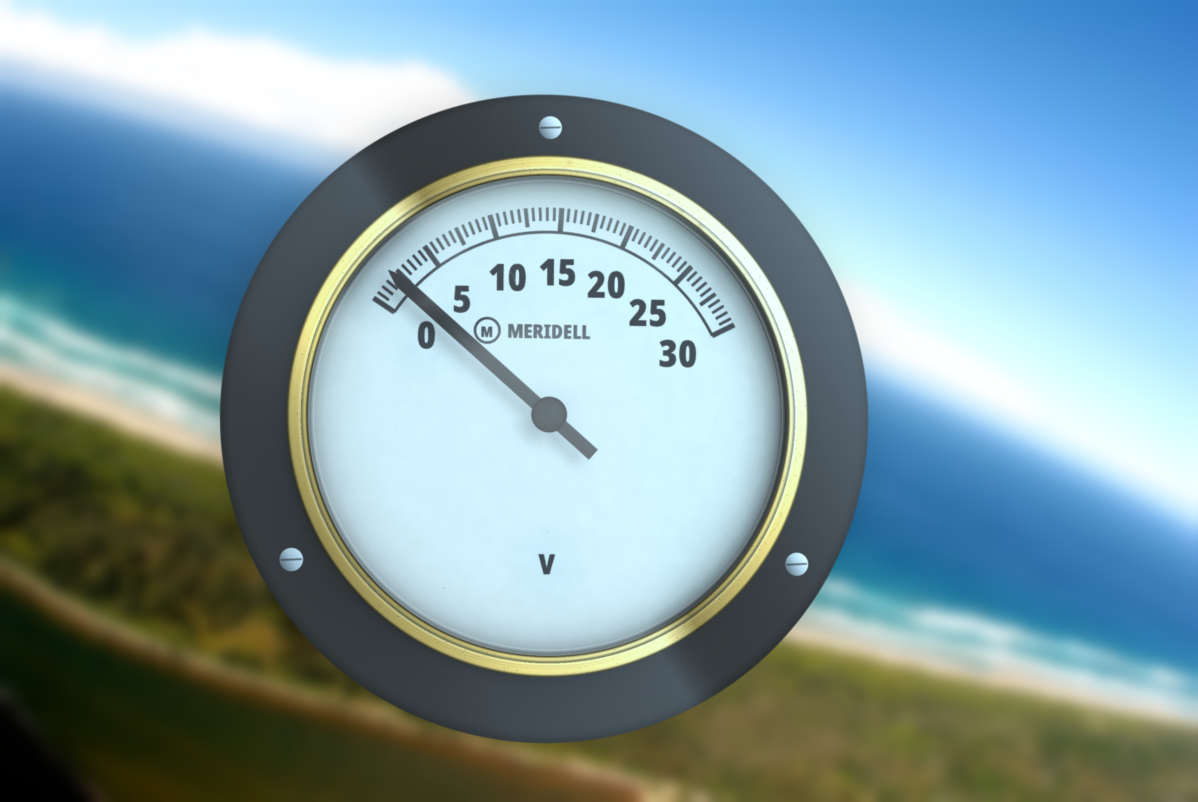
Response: {"value": 2, "unit": "V"}
